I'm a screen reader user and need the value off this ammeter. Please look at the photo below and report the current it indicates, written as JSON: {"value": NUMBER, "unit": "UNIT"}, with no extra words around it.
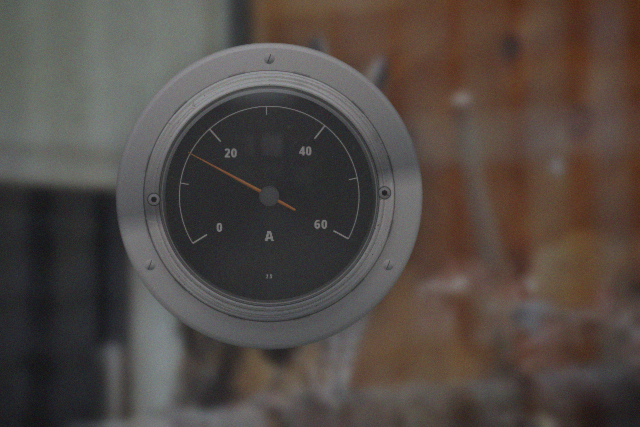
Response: {"value": 15, "unit": "A"}
